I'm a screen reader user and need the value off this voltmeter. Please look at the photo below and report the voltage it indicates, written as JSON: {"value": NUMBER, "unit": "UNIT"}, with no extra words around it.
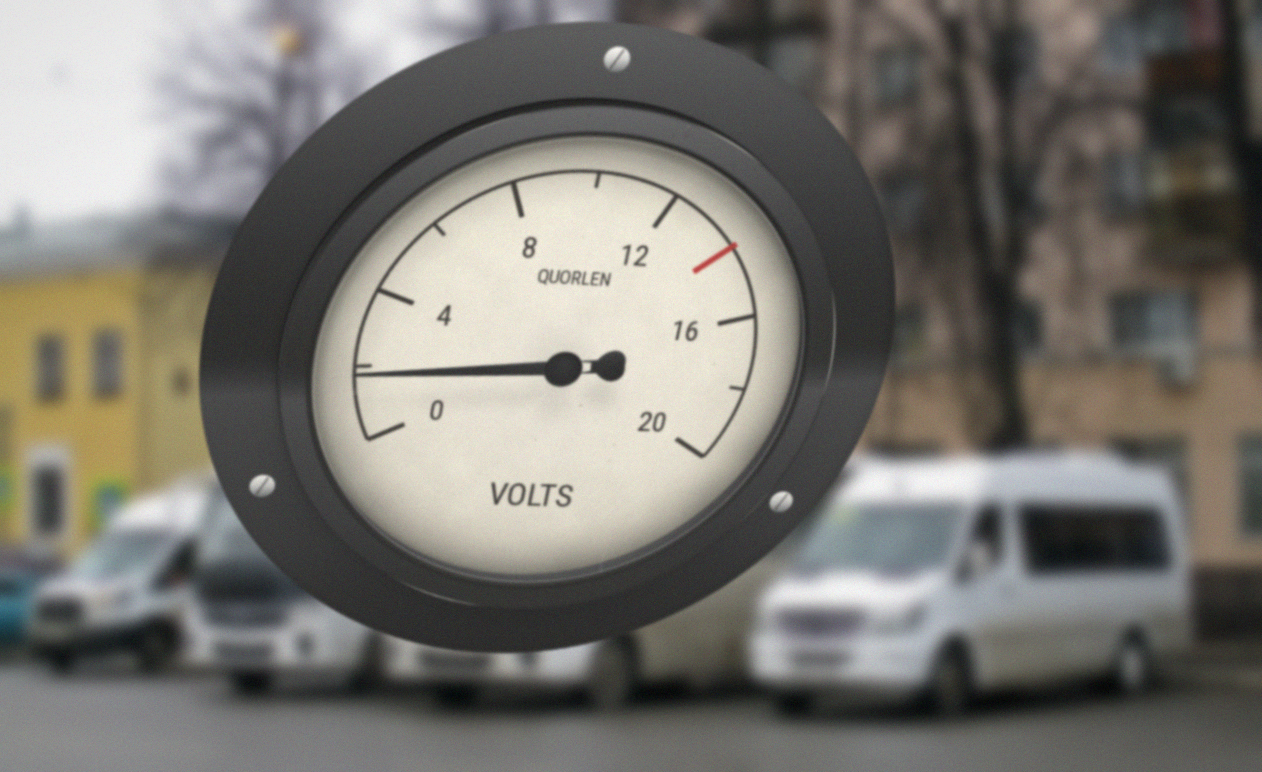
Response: {"value": 2, "unit": "V"}
